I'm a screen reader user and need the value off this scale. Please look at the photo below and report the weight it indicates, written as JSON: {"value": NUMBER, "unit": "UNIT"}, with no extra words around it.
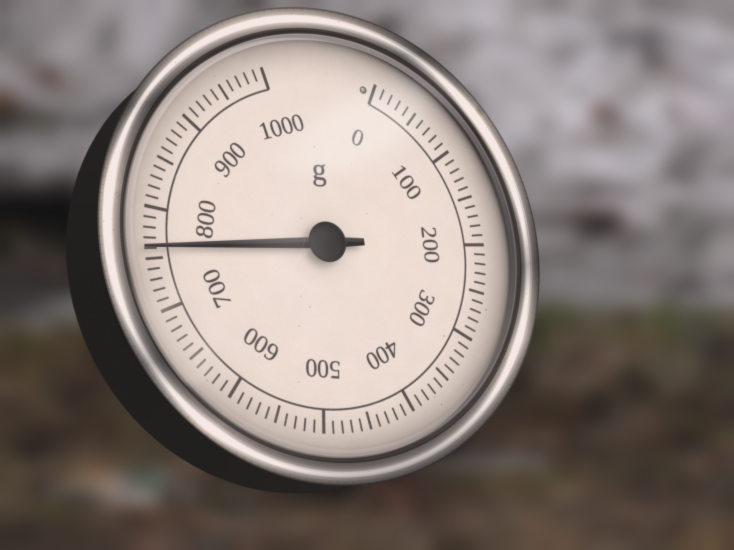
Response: {"value": 760, "unit": "g"}
